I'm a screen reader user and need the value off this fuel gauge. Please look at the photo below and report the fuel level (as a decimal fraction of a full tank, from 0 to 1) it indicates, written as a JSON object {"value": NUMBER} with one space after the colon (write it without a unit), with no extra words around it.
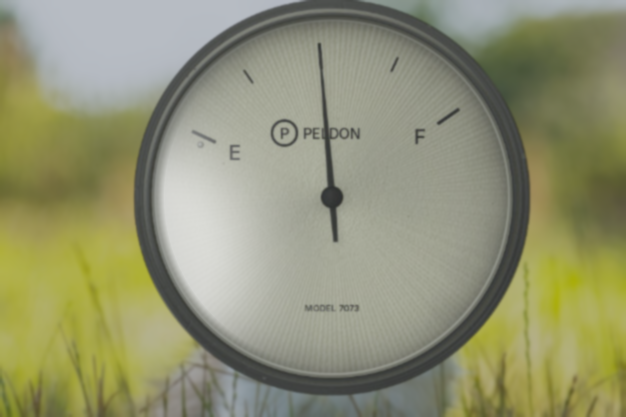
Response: {"value": 0.5}
